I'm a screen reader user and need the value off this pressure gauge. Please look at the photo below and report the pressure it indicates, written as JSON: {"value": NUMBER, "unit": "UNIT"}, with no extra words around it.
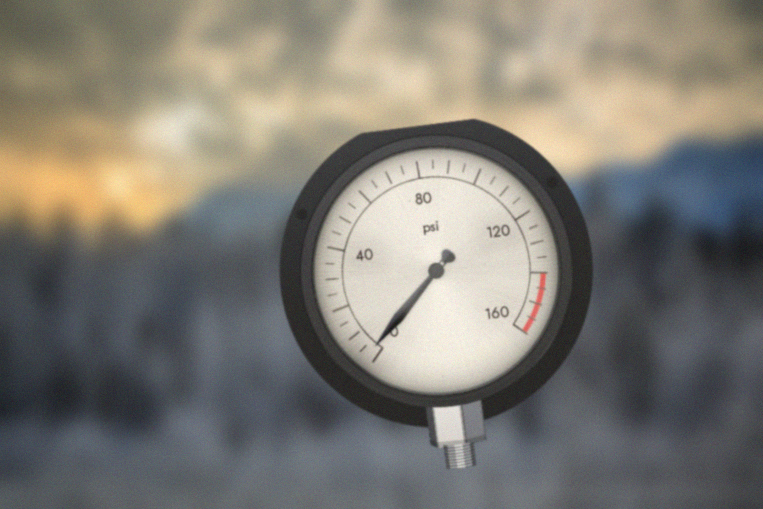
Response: {"value": 2.5, "unit": "psi"}
